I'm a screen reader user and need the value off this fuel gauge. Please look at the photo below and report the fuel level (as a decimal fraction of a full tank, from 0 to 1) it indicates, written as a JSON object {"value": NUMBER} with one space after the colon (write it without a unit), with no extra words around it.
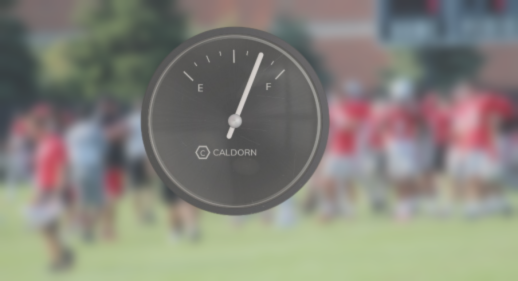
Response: {"value": 0.75}
